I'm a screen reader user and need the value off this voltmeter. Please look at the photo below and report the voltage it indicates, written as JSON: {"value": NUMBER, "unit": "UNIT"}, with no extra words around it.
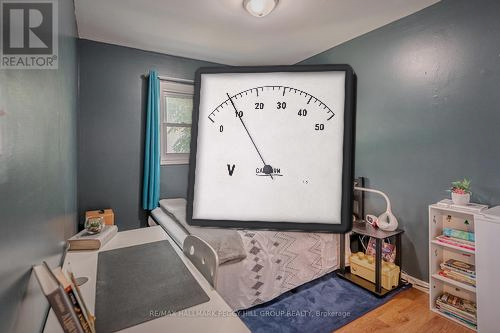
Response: {"value": 10, "unit": "V"}
